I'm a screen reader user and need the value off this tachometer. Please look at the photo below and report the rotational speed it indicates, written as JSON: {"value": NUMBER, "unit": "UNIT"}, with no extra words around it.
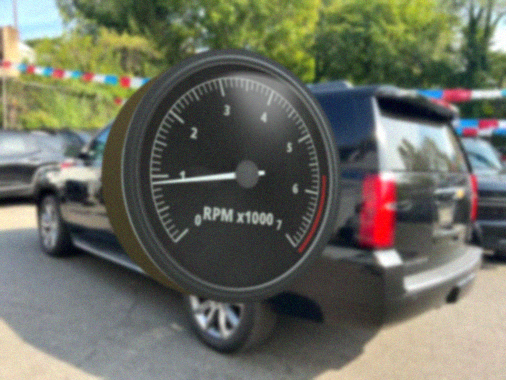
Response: {"value": 900, "unit": "rpm"}
